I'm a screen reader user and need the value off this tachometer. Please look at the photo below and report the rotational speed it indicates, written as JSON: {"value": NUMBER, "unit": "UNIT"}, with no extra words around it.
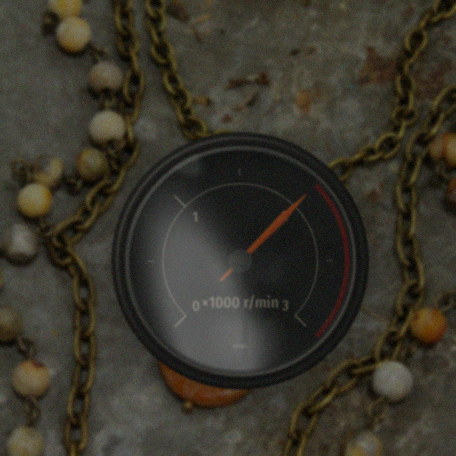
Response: {"value": 2000, "unit": "rpm"}
